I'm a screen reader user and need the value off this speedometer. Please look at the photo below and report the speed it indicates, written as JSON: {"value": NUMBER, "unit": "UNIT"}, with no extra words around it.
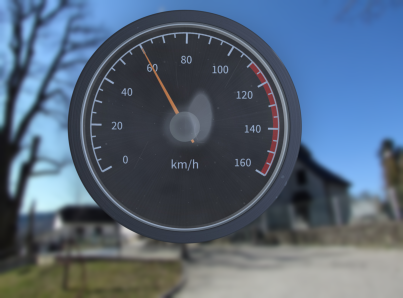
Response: {"value": 60, "unit": "km/h"}
